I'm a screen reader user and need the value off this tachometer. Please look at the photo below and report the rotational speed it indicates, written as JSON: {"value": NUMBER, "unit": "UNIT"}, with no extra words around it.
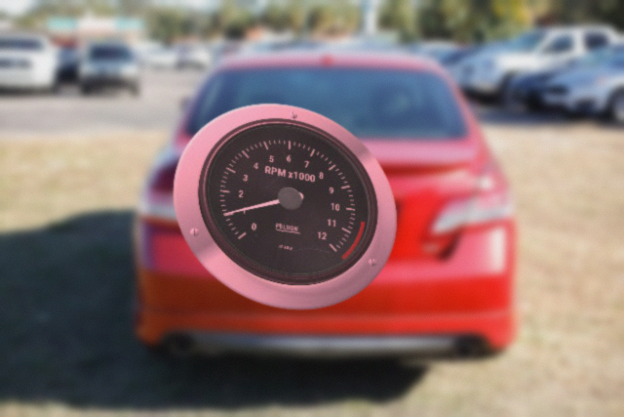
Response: {"value": 1000, "unit": "rpm"}
